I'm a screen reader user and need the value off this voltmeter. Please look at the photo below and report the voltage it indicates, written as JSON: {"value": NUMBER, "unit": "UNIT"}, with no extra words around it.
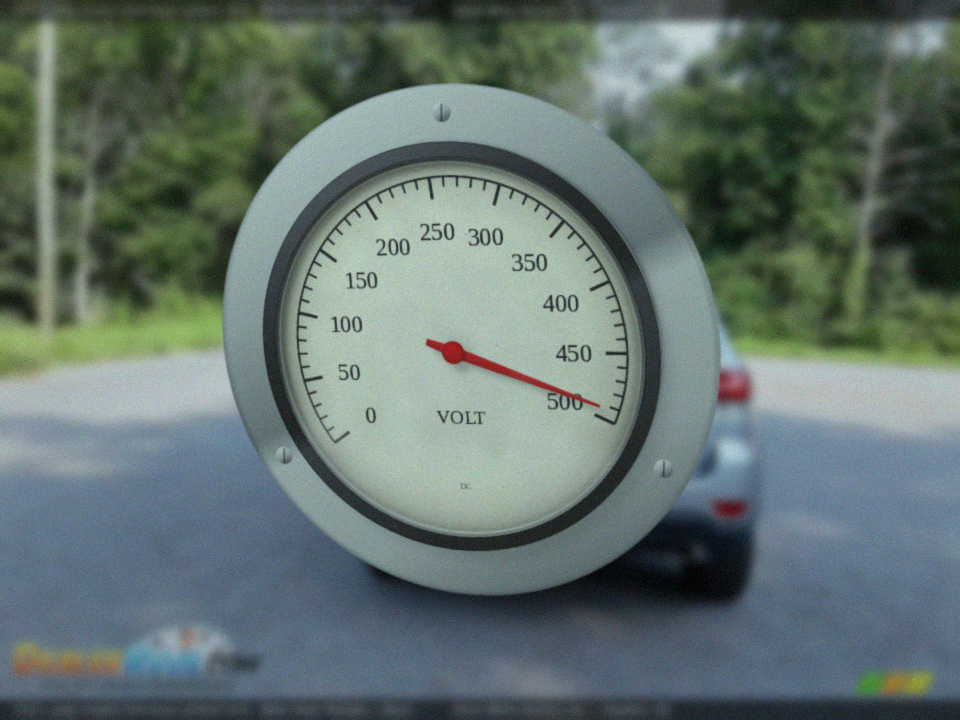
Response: {"value": 490, "unit": "V"}
